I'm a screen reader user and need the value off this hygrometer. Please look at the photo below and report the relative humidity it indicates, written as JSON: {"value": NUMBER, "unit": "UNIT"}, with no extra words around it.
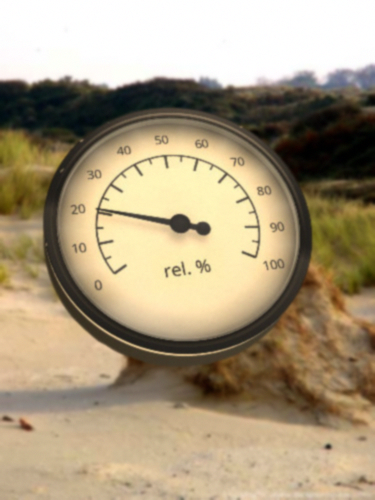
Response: {"value": 20, "unit": "%"}
